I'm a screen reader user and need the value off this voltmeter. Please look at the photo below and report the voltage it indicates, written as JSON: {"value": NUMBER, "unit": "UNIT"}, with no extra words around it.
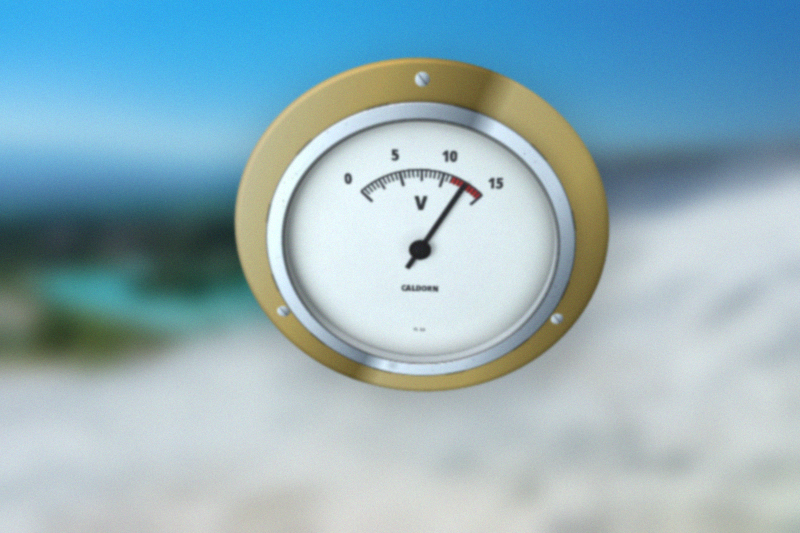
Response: {"value": 12.5, "unit": "V"}
